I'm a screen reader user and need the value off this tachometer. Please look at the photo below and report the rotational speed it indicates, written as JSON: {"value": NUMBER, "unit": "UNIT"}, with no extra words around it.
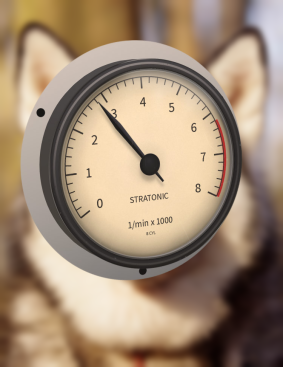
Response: {"value": 2800, "unit": "rpm"}
